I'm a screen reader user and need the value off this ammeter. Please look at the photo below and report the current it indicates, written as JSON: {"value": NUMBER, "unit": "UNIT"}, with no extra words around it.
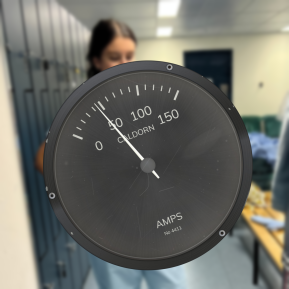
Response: {"value": 45, "unit": "A"}
